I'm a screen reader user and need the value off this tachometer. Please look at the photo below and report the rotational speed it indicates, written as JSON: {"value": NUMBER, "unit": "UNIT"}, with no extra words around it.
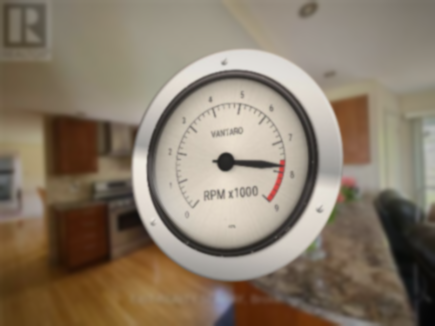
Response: {"value": 7800, "unit": "rpm"}
